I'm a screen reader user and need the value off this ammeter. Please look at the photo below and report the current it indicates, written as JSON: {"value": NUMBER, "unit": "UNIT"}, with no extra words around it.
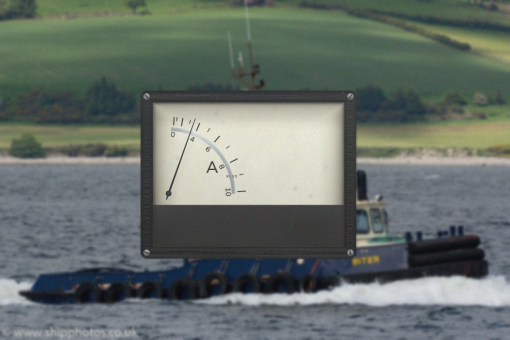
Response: {"value": 3.5, "unit": "A"}
